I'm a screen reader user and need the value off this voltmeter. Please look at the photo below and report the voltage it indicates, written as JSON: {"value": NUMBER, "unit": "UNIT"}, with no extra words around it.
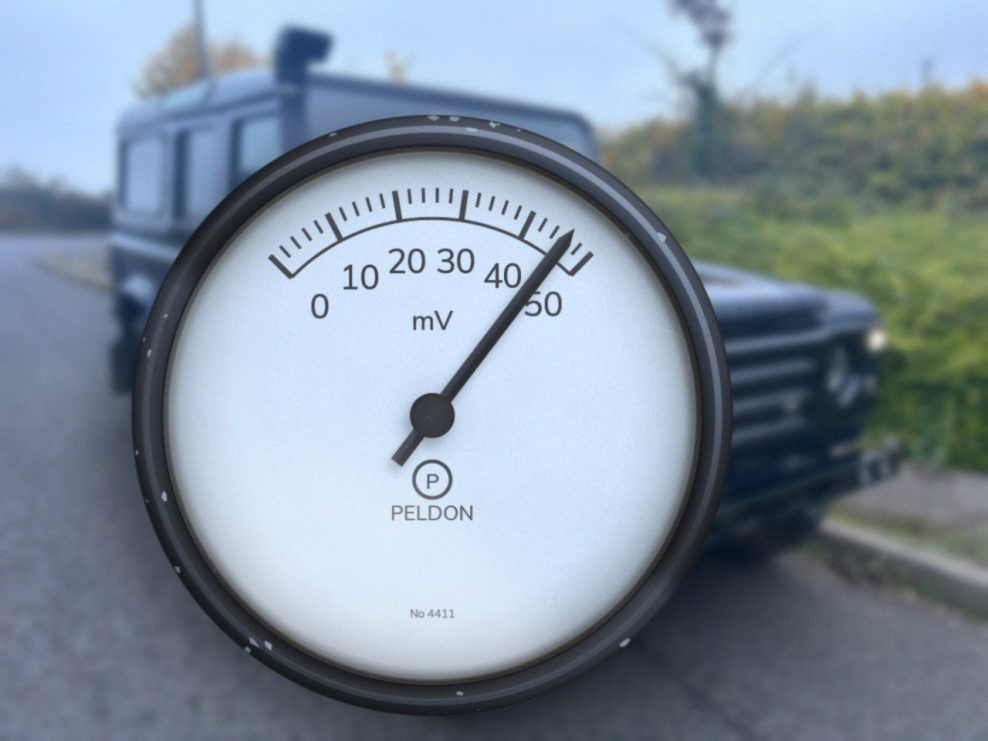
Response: {"value": 46, "unit": "mV"}
